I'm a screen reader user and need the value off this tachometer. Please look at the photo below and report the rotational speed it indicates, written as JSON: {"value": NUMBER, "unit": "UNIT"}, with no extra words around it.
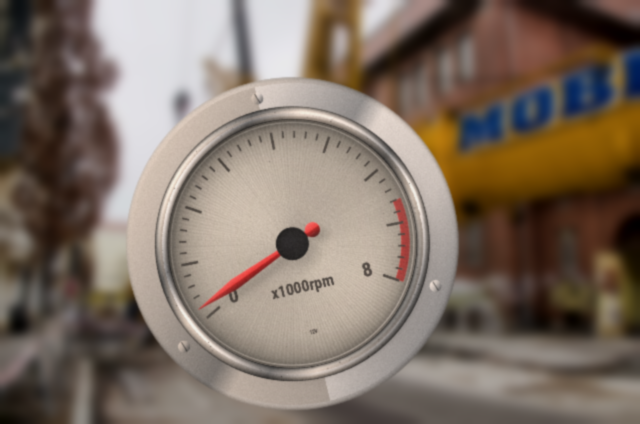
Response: {"value": 200, "unit": "rpm"}
